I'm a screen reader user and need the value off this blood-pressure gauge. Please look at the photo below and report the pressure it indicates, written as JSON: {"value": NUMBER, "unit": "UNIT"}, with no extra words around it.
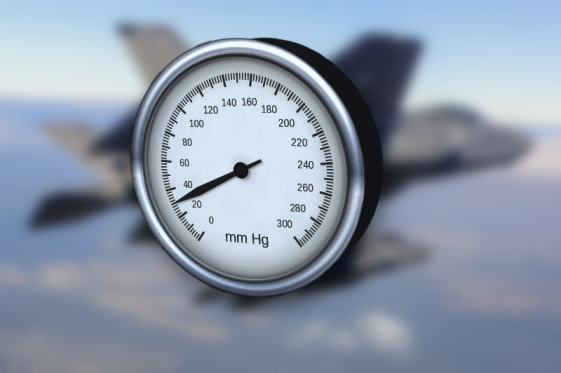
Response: {"value": 30, "unit": "mmHg"}
